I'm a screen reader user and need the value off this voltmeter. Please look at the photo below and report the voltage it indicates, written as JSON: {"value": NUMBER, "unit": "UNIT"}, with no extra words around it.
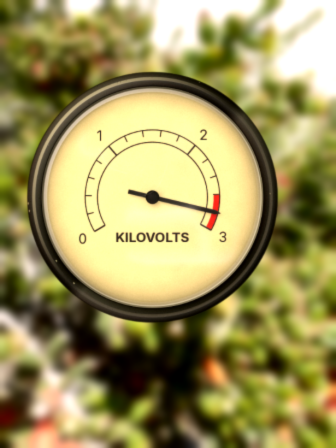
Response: {"value": 2.8, "unit": "kV"}
